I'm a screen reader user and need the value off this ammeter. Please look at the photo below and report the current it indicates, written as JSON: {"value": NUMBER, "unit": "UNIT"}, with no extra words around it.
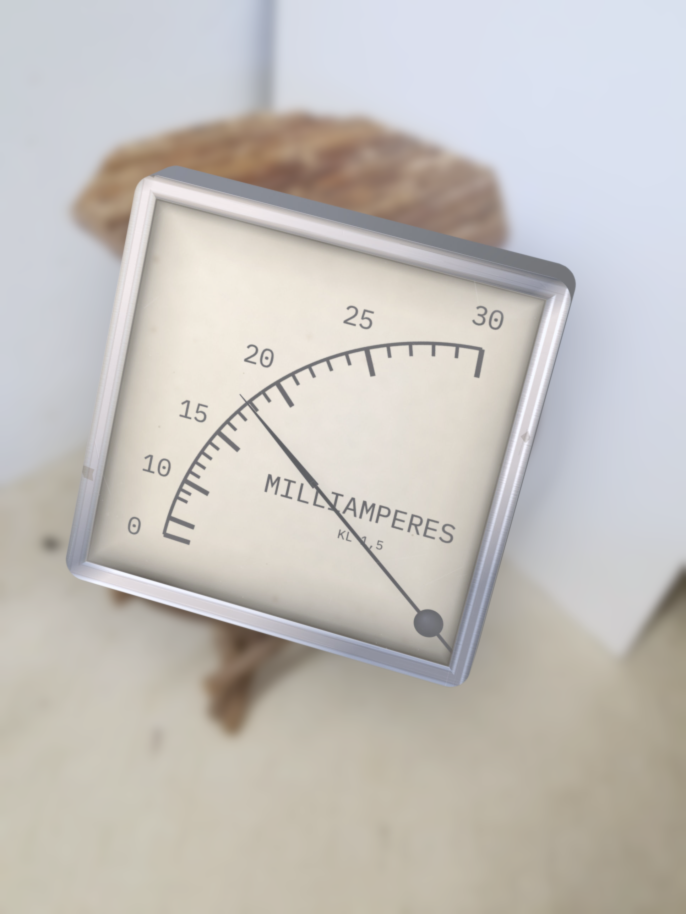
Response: {"value": 18, "unit": "mA"}
